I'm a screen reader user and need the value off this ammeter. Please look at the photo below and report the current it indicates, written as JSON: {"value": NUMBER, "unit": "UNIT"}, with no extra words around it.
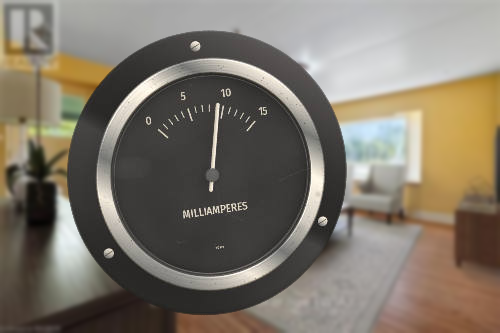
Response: {"value": 9, "unit": "mA"}
